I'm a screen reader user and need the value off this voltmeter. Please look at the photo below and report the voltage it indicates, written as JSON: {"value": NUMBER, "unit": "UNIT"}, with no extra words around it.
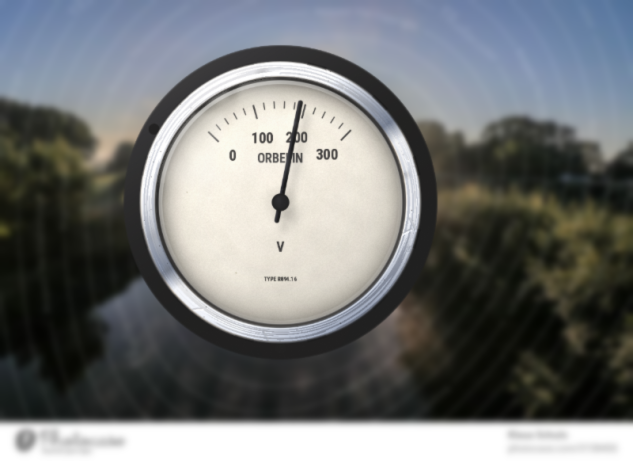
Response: {"value": 190, "unit": "V"}
